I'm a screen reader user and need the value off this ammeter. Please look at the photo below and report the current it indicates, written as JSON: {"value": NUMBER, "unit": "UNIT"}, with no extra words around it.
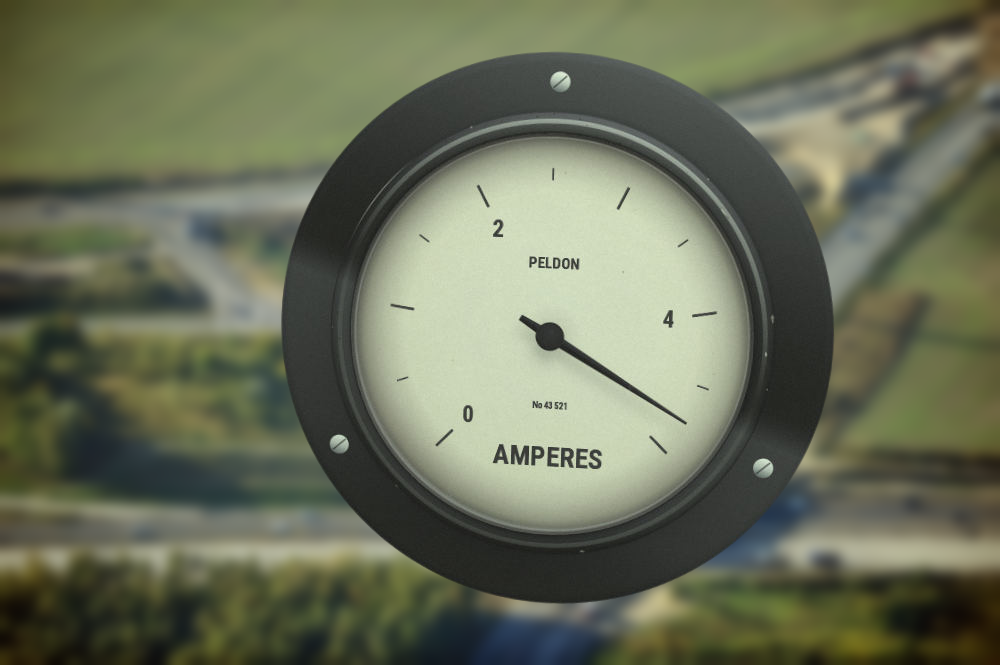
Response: {"value": 4.75, "unit": "A"}
